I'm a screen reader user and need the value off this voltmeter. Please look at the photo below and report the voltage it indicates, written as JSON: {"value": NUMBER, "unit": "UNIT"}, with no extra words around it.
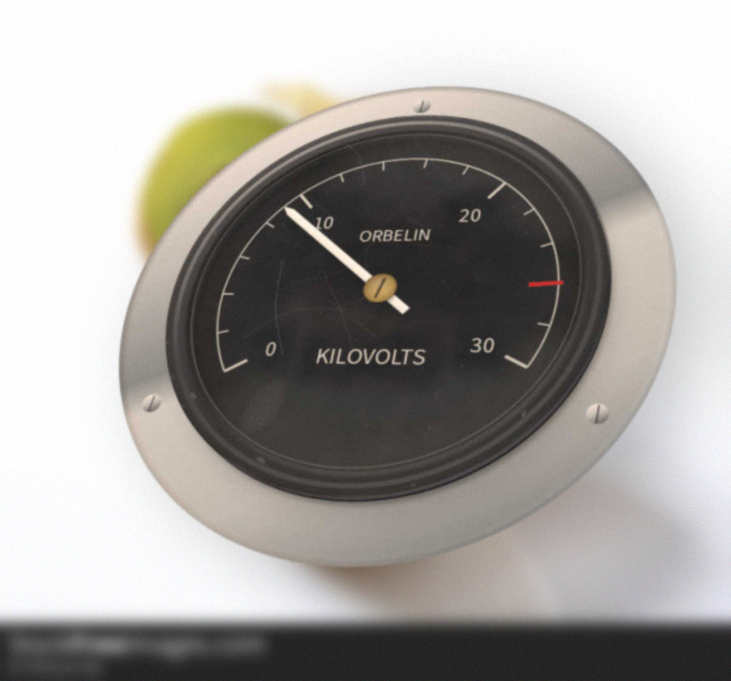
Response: {"value": 9, "unit": "kV"}
